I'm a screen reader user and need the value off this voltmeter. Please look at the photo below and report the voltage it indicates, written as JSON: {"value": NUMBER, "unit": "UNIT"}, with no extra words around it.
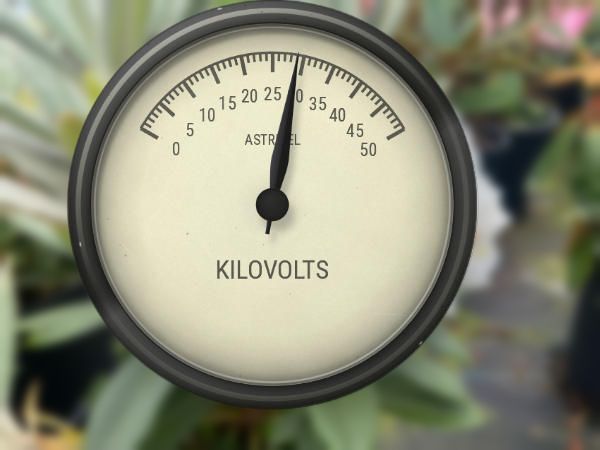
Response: {"value": 29, "unit": "kV"}
